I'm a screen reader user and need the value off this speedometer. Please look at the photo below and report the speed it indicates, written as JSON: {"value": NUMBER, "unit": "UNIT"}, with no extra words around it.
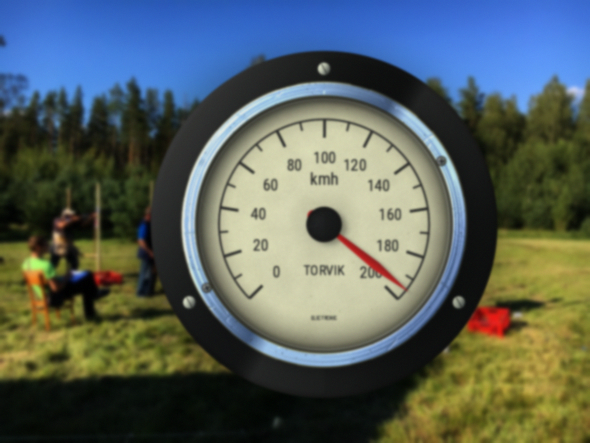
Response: {"value": 195, "unit": "km/h"}
